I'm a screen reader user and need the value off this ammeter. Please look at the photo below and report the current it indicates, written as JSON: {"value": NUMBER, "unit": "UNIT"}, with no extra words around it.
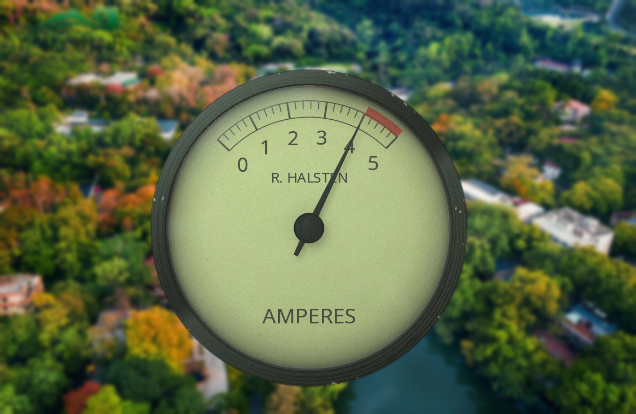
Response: {"value": 4, "unit": "A"}
